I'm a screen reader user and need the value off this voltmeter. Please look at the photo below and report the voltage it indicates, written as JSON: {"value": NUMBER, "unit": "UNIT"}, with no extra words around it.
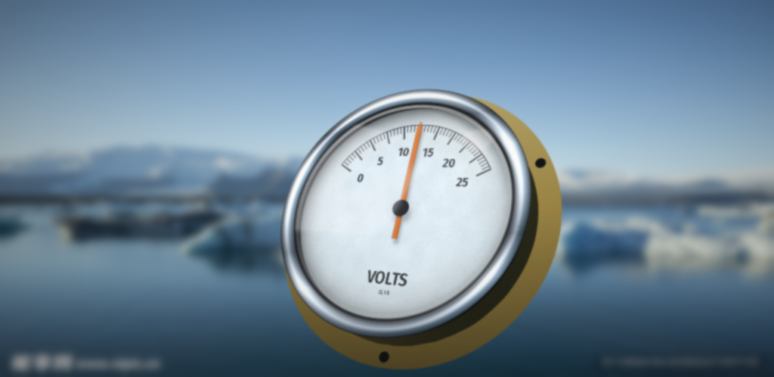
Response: {"value": 12.5, "unit": "V"}
